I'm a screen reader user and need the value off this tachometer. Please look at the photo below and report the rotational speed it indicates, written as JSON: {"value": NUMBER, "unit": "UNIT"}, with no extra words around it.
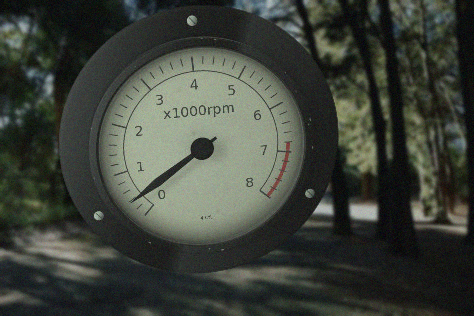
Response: {"value": 400, "unit": "rpm"}
